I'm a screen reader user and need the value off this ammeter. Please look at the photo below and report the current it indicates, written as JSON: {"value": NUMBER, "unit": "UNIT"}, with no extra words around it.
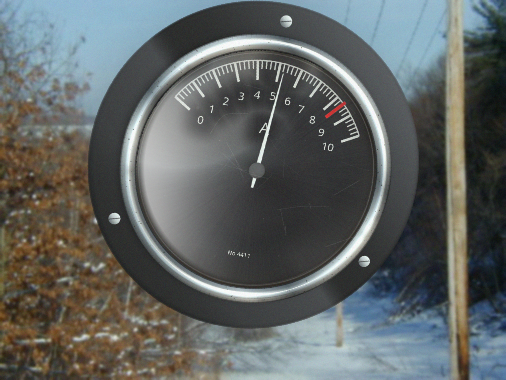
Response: {"value": 5.2, "unit": "A"}
